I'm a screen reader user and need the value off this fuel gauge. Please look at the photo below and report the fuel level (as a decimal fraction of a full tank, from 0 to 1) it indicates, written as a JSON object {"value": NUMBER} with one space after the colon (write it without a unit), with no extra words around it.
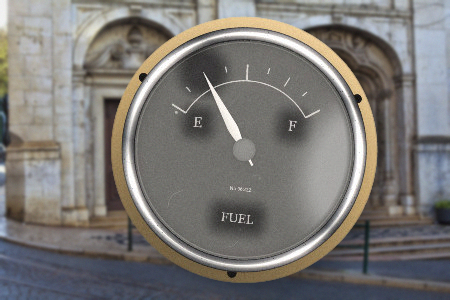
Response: {"value": 0.25}
